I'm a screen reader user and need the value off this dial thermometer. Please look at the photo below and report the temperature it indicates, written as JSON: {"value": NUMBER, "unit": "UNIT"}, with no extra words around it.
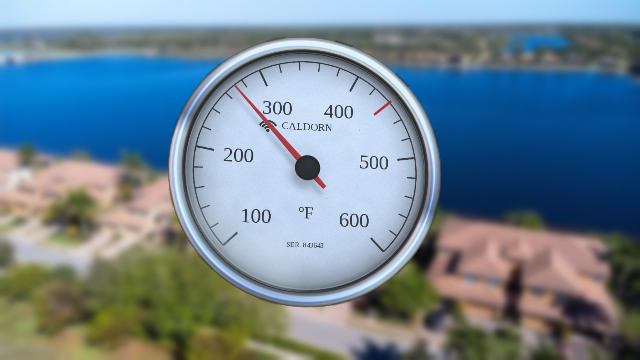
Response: {"value": 270, "unit": "°F"}
